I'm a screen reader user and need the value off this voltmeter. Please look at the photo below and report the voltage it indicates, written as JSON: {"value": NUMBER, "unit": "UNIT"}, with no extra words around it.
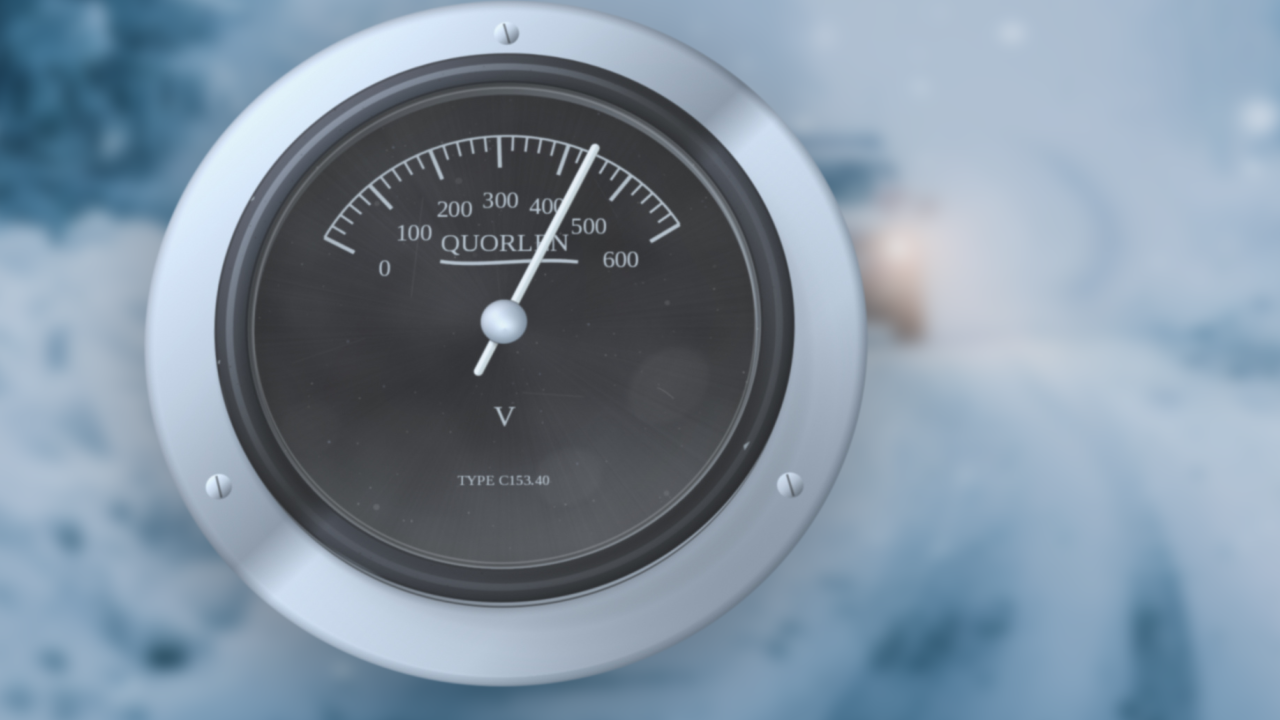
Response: {"value": 440, "unit": "V"}
